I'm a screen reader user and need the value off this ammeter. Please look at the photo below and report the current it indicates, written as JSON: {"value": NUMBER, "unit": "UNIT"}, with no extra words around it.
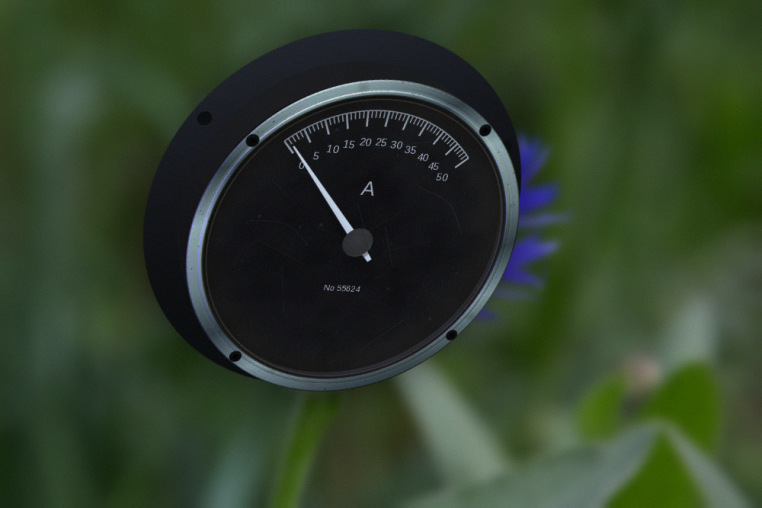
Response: {"value": 1, "unit": "A"}
